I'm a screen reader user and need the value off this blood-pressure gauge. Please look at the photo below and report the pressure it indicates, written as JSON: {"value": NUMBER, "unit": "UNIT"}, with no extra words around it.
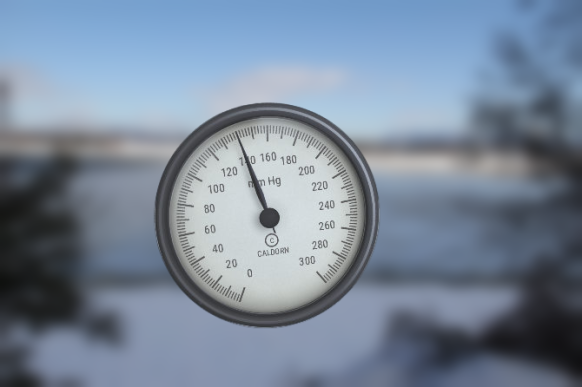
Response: {"value": 140, "unit": "mmHg"}
